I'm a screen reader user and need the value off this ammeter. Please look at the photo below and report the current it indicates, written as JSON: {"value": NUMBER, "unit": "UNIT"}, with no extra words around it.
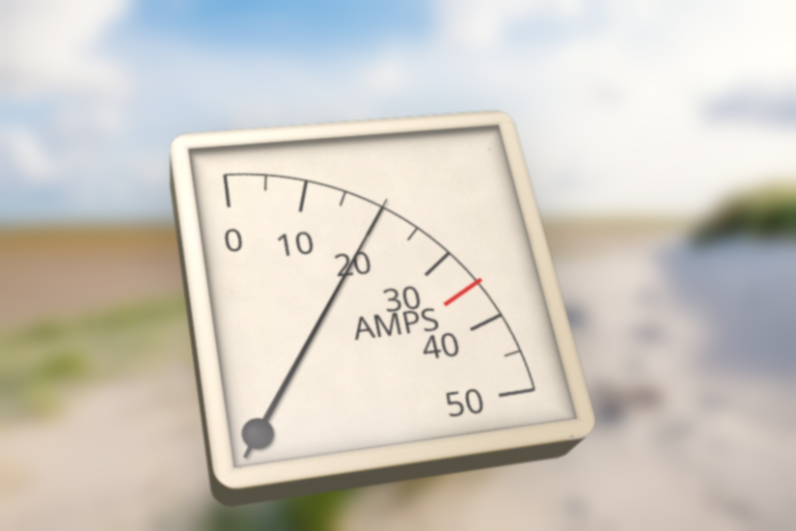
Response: {"value": 20, "unit": "A"}
